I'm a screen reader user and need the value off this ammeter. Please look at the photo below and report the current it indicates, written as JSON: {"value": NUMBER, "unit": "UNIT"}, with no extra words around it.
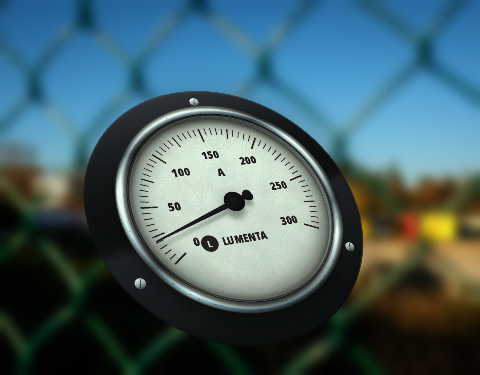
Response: {"value": 20, "unit": "A"}
